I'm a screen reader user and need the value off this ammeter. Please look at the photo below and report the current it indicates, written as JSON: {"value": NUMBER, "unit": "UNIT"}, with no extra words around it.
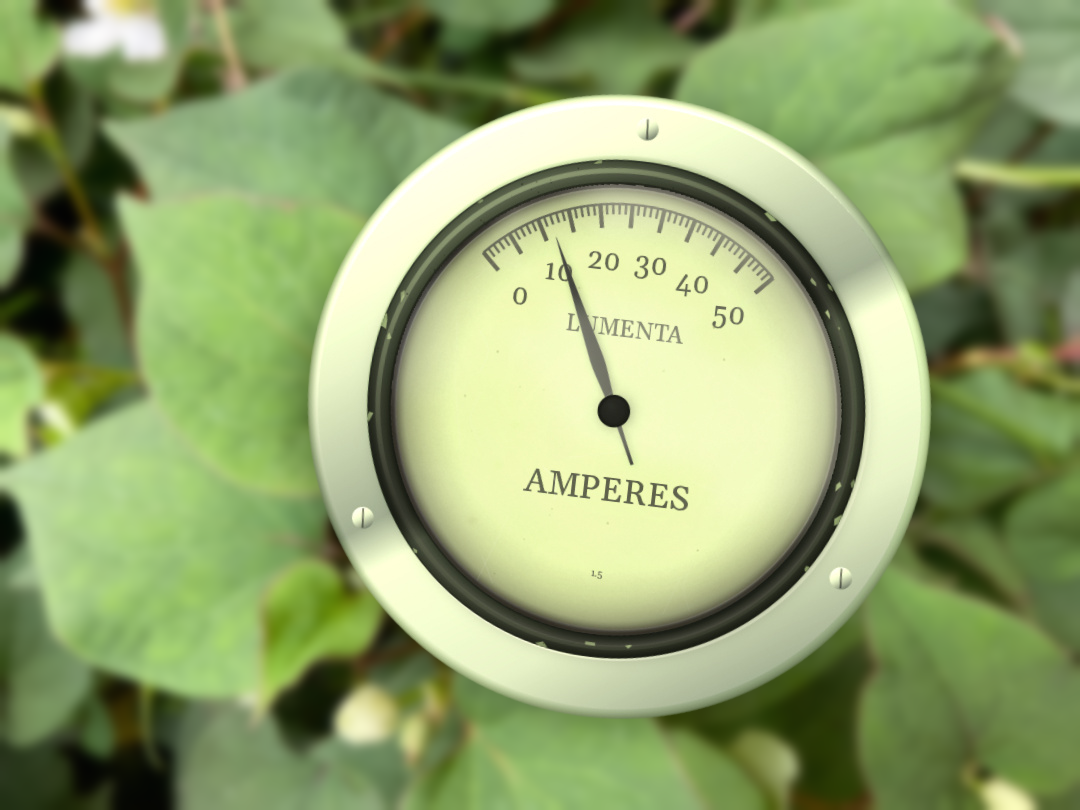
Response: {"value": 12, "unit": "A"}
